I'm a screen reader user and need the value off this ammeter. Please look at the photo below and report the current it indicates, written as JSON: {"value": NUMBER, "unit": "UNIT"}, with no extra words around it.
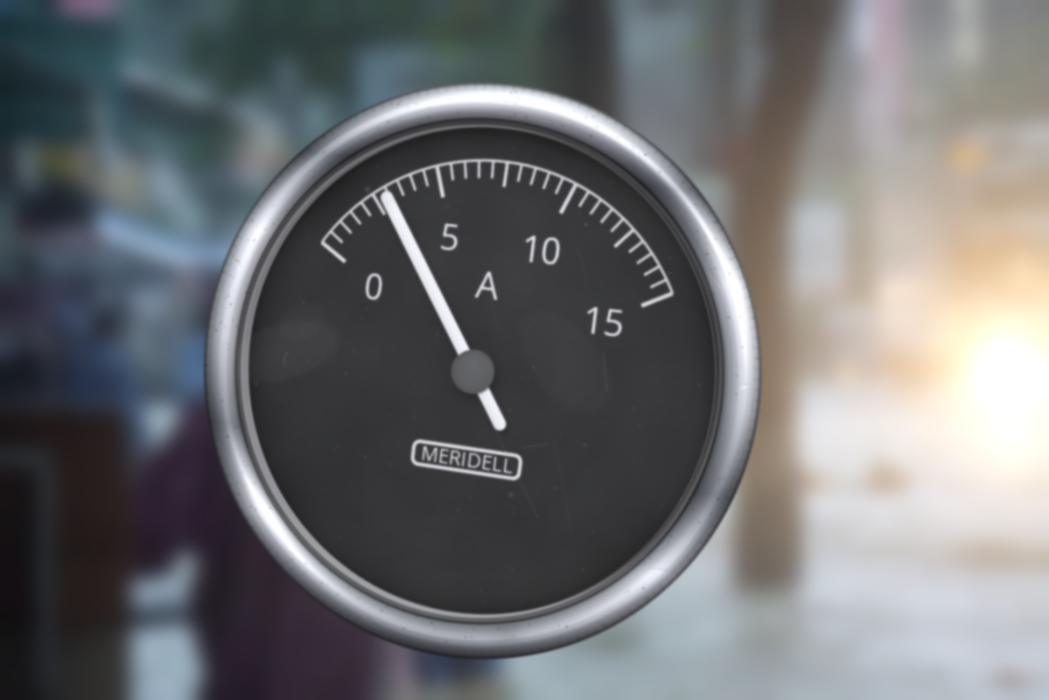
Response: {"value": 3, "unit": "A"}
